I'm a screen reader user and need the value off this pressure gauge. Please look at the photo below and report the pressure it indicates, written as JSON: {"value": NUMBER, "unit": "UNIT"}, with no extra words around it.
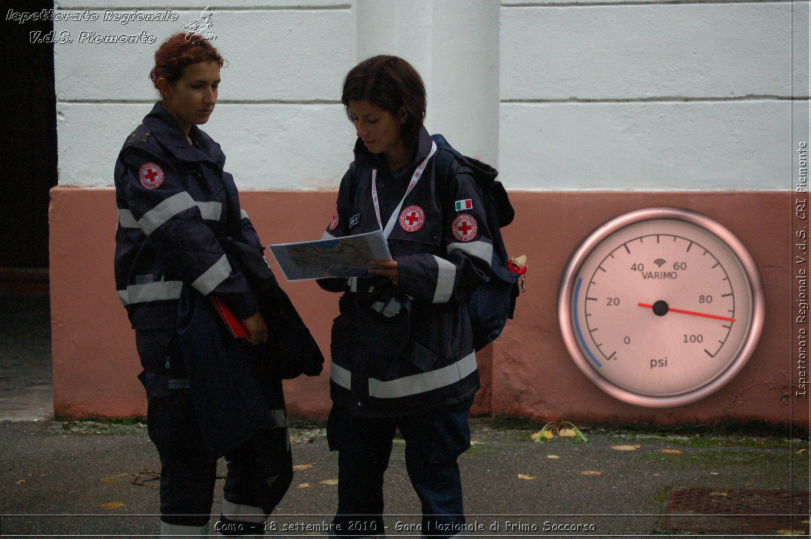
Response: {"value": 87.5, "unit": "psi"}
